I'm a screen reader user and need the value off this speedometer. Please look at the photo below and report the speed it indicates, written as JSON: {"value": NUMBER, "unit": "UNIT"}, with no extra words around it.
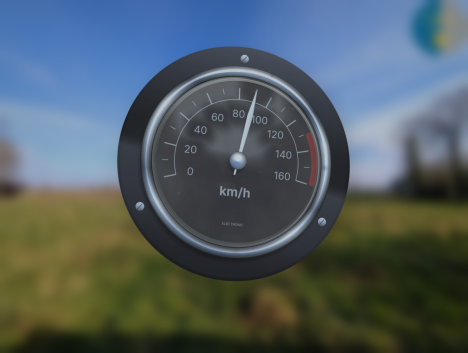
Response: {"value": 90, "unit": "km/h"}
